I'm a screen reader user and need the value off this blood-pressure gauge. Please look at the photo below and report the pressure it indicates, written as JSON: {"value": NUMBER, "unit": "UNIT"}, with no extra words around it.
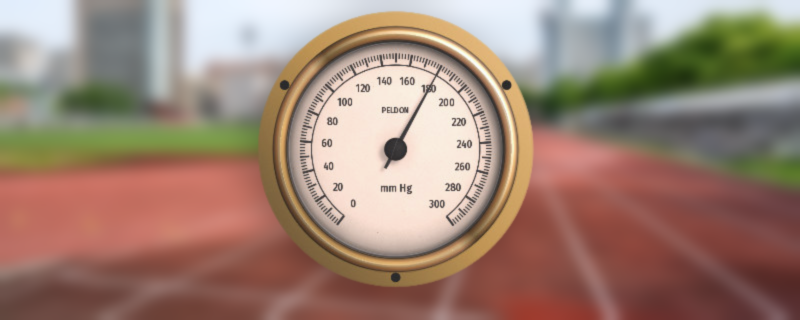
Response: {"value": 180, "unit": "mmHg"}
